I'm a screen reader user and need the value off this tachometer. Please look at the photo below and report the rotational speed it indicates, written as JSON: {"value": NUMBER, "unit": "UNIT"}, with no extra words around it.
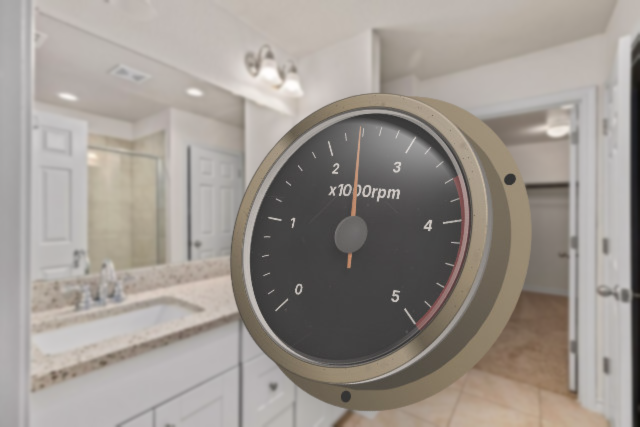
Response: {"value": 2400, "unit": "rpm"}
